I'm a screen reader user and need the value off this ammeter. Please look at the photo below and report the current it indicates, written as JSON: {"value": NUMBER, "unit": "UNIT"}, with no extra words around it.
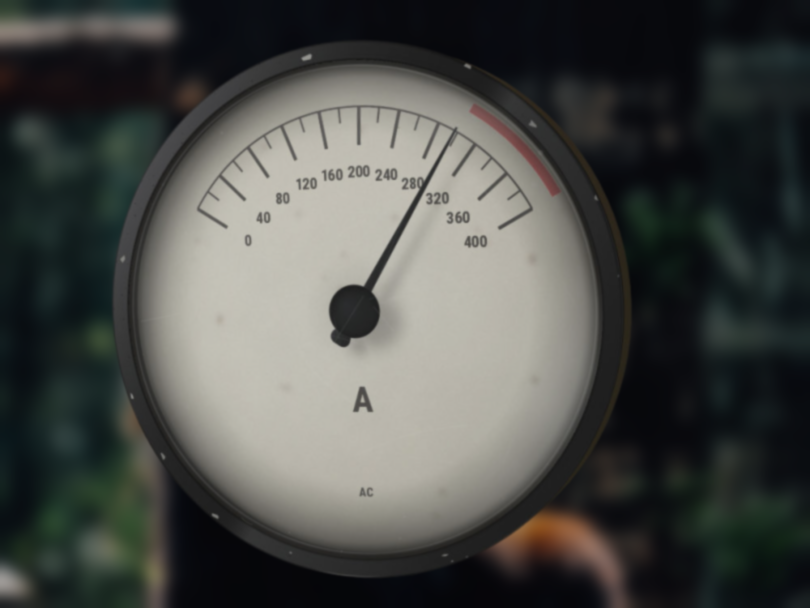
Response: {"value": 300, "unit": "A"}
